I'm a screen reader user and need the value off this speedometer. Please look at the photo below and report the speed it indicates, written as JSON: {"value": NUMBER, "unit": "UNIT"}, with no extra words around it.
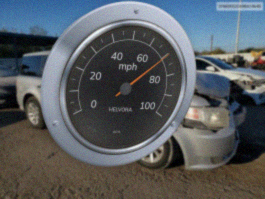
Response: {"value": 70, "unit": "mph"}
